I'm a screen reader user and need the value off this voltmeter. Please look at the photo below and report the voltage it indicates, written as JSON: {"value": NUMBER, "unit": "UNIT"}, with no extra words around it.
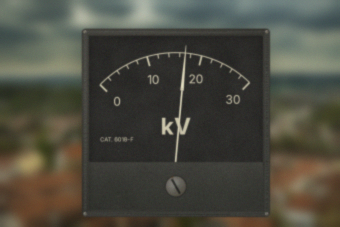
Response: {"value": 17, "unit": "kV"}
